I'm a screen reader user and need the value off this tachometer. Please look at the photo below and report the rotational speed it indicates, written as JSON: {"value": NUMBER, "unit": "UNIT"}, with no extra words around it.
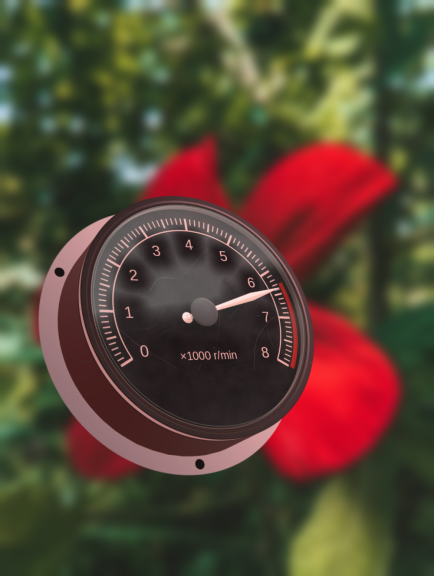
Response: {"value": 6400, "unit": "rpm"}
